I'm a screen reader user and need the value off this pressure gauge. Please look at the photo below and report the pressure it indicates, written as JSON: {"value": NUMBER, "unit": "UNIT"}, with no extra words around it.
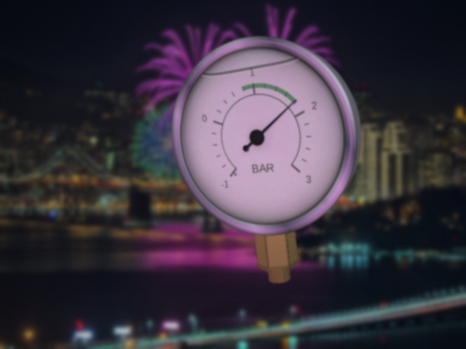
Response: {"value": 1.8, "unit": "bar"}
